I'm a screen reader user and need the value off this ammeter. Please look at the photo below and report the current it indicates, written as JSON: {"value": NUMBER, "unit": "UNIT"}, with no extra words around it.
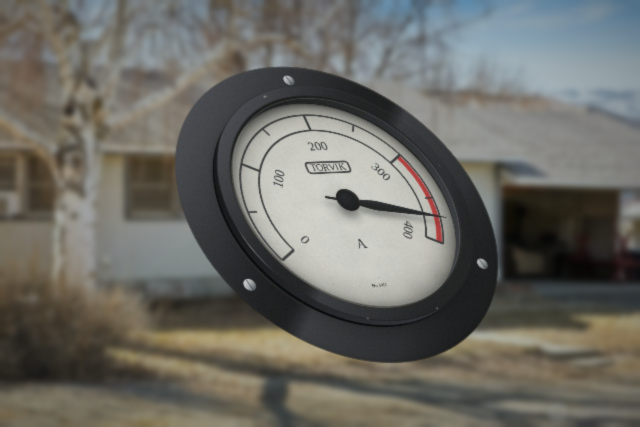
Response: {"value": 375, "unit": "A"}
